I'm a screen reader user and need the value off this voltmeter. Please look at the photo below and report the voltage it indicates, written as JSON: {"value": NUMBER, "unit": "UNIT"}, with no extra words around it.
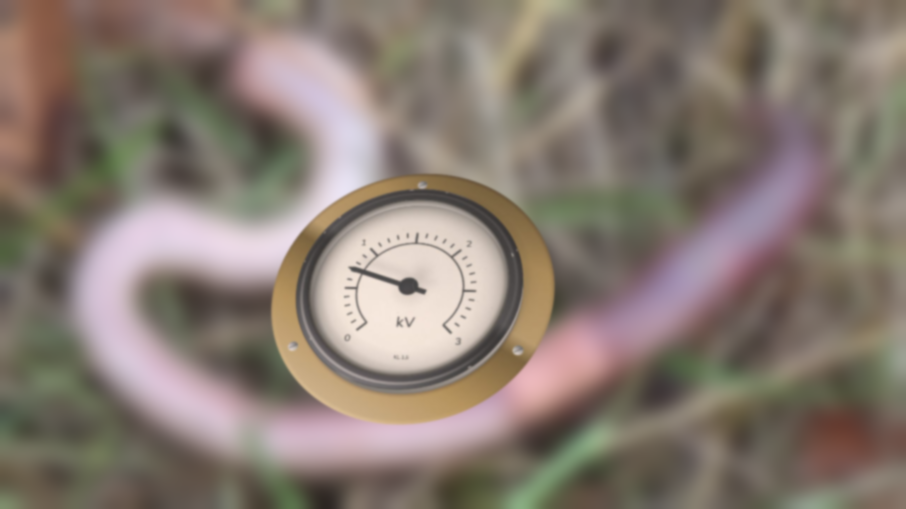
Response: {"value": 0.7, "unit": "kV"}
